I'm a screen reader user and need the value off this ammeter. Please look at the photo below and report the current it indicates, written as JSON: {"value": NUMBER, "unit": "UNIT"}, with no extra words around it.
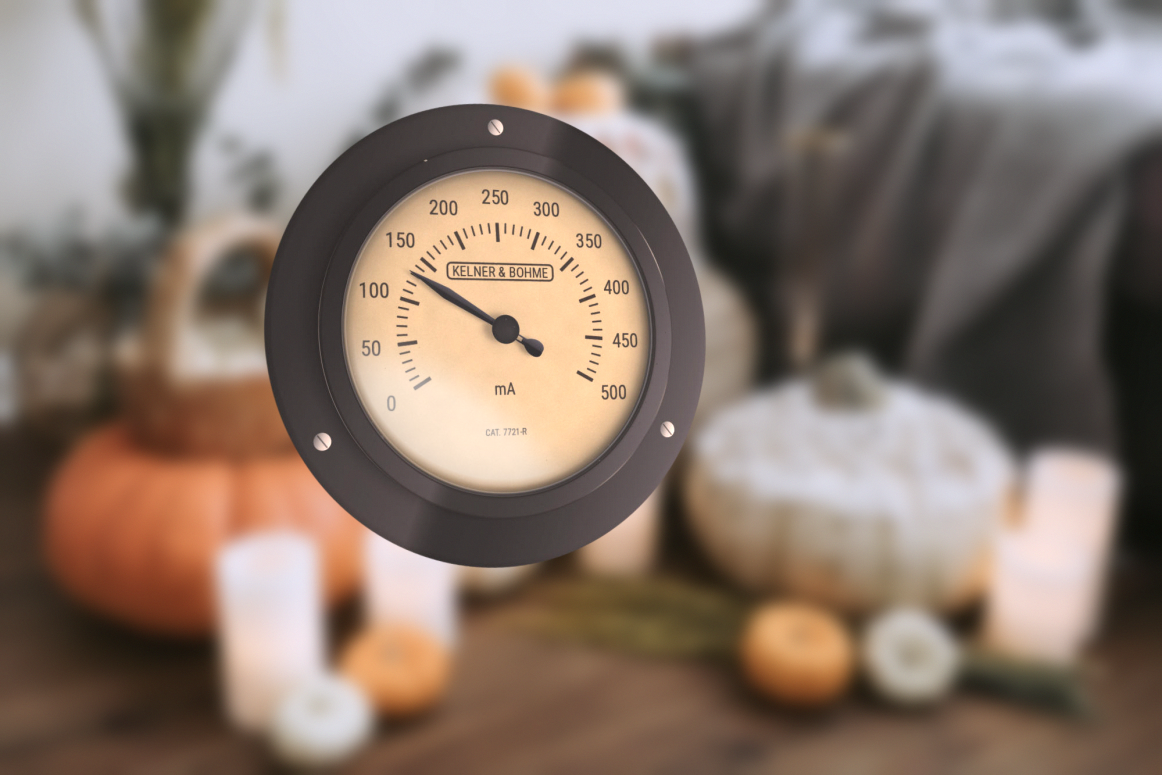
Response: {"value": 130, "unit": "mA"}
